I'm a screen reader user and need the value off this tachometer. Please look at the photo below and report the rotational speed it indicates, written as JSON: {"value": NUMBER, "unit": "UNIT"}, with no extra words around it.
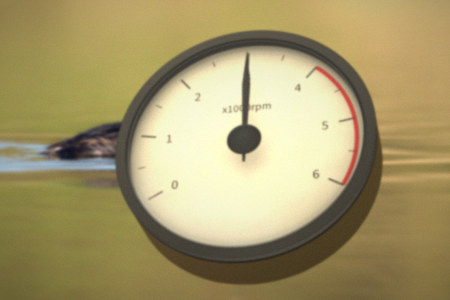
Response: {"value": 3000, "unit": "rpm"}
